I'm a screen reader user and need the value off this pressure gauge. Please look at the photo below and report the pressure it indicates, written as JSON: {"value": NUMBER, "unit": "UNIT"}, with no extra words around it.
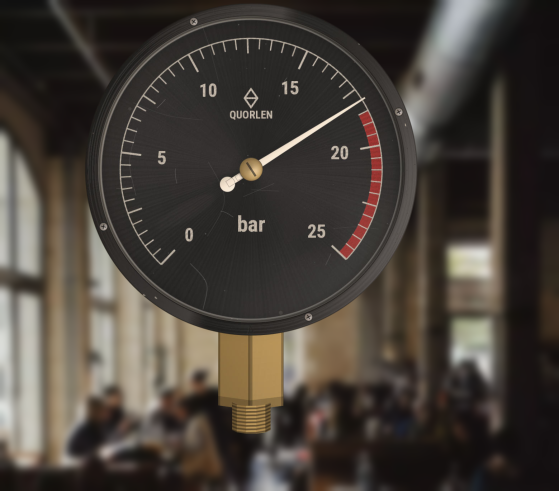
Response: {"value": 18, "unit": "bar"}
